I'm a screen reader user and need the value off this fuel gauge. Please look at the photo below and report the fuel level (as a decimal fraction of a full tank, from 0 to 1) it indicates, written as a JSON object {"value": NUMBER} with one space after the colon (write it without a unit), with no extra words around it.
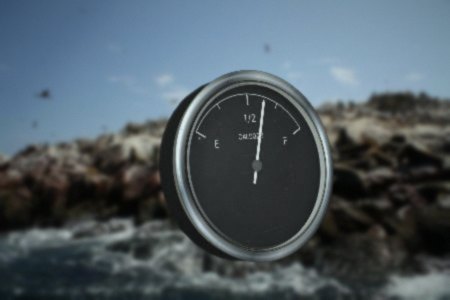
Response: {"value": 0.625}
